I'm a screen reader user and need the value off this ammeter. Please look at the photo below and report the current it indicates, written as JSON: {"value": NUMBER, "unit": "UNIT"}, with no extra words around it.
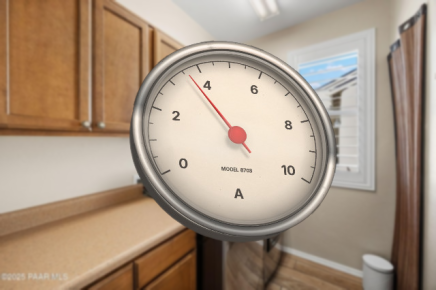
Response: {"value": 3.5, "unit": "A"}
